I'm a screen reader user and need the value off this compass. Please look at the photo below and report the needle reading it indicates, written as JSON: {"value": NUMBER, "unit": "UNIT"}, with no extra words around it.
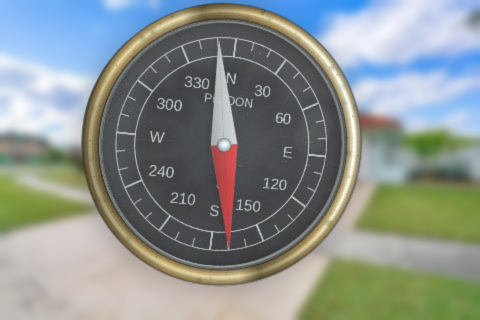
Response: {"value": 170, "unit": "°"}
